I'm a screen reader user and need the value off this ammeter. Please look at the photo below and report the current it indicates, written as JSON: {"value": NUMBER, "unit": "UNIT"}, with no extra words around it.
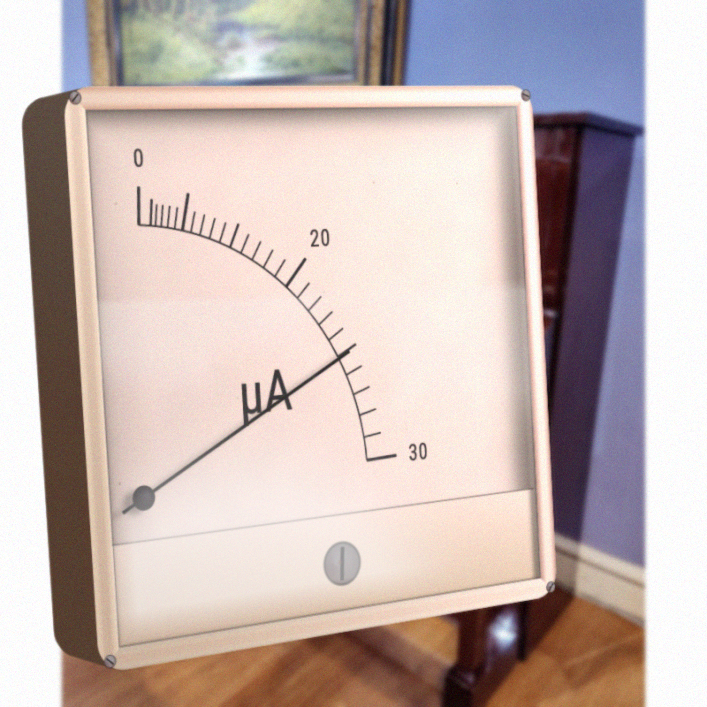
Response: {"value": 25, "unit": "µA"}
